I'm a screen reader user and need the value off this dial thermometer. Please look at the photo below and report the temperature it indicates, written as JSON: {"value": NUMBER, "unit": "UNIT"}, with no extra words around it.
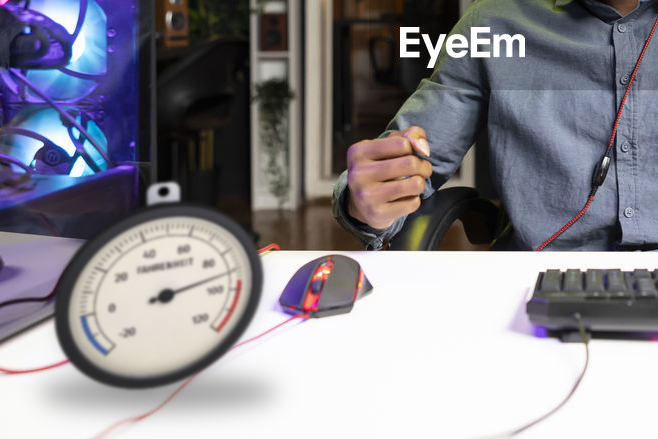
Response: {"value": 90, "unit": "°F"}
